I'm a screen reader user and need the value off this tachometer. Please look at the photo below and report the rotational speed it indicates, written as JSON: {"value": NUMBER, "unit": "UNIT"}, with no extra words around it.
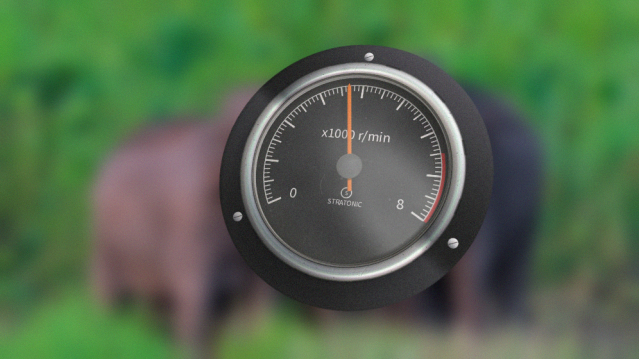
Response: {"value": 3700, "unit": "rpm"}
